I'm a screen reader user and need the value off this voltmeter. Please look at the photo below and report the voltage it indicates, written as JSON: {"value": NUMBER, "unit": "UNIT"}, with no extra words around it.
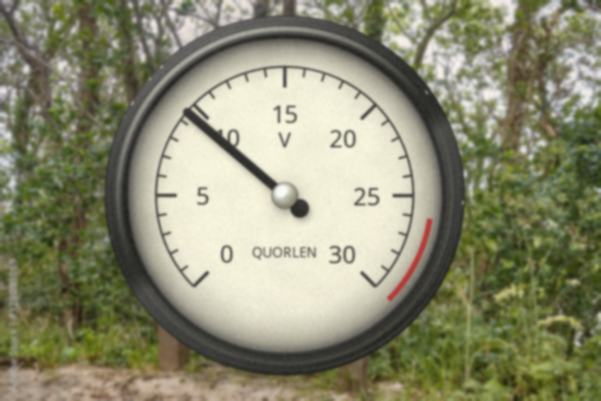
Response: {"value": 9.5, "unit": "V"}
